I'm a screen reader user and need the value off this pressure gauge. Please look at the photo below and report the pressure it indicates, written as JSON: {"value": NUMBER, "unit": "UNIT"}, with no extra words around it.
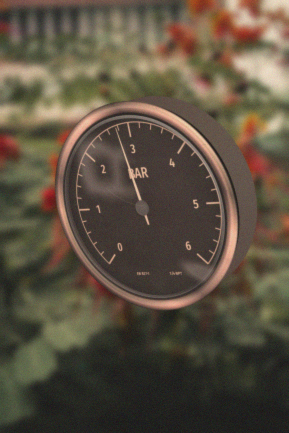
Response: {"value": 2.8, "unit": "bar"}
